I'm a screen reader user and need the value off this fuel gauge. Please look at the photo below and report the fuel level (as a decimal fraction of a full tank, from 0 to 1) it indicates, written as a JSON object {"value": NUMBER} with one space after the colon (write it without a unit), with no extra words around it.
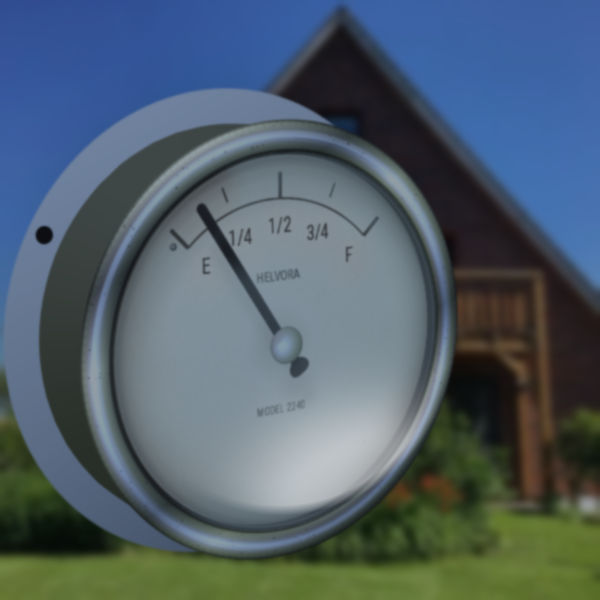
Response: {"value": 0.125}
